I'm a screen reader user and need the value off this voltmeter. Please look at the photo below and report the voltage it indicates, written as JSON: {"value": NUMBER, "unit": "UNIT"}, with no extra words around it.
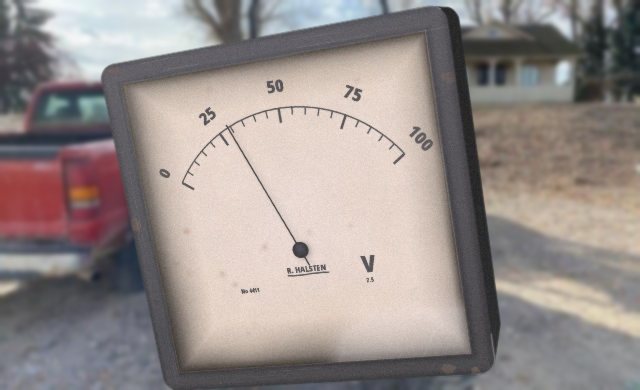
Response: {"value": 30, "unit": "V"}
